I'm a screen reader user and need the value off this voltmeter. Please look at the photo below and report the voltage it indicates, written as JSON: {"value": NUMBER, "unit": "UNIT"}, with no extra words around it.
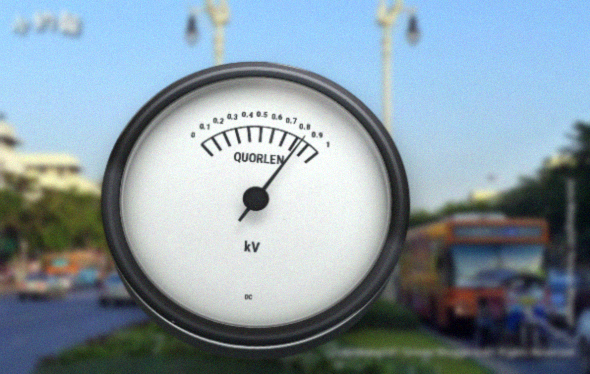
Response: {"value": 0.85, "unit": "kV"}
